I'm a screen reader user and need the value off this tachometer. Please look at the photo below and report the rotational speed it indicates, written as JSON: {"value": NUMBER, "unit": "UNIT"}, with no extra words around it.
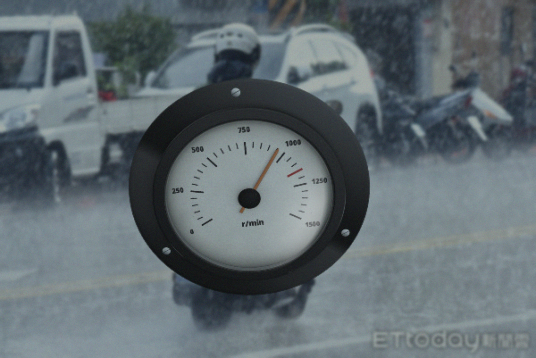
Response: {"value": 950, "unit": "rpm"}
